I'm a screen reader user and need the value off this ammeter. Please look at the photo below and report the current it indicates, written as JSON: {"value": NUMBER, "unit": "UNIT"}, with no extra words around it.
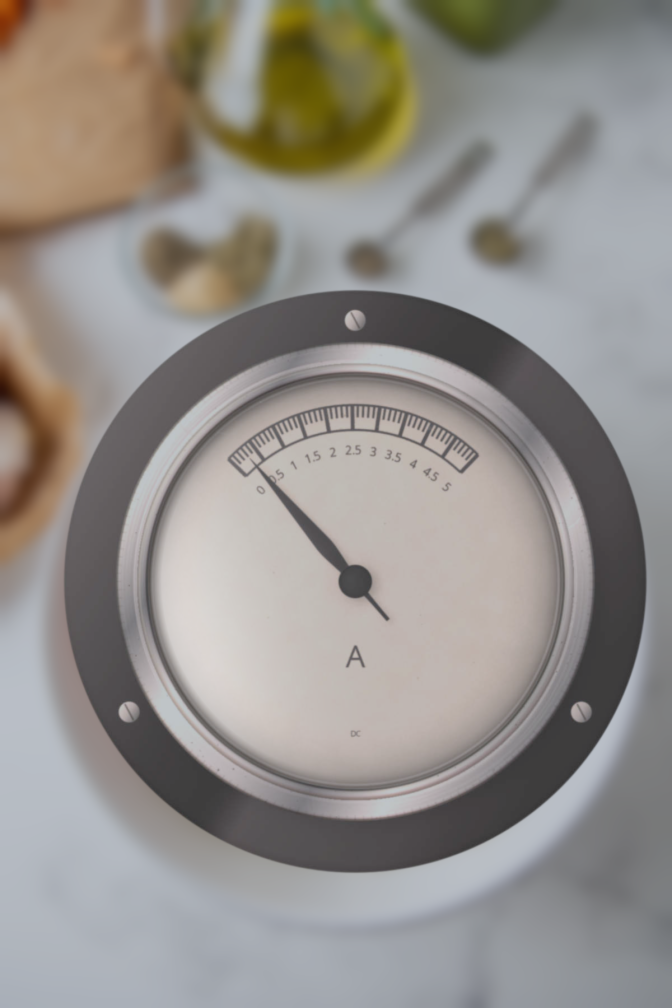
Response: {"value": 0.3, "unit": "A"}
